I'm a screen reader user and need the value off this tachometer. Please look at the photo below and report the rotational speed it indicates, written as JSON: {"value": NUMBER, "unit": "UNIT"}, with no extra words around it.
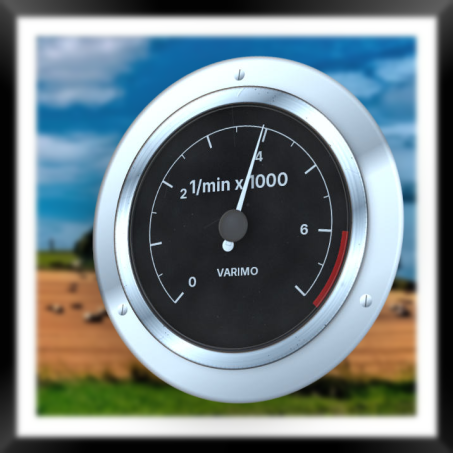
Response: {"value": 4000, "unit": "rpm"}
